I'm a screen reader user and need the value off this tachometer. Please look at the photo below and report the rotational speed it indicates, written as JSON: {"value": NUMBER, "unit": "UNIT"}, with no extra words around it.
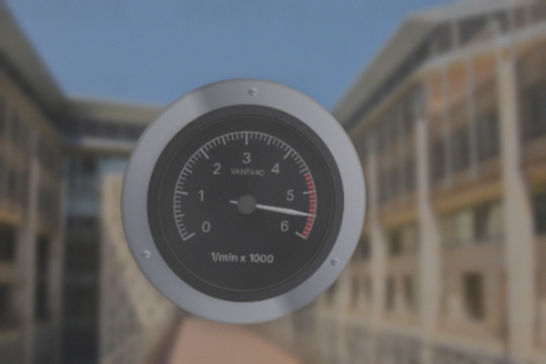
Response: {"value": 5500, "unit": "rpm"}
